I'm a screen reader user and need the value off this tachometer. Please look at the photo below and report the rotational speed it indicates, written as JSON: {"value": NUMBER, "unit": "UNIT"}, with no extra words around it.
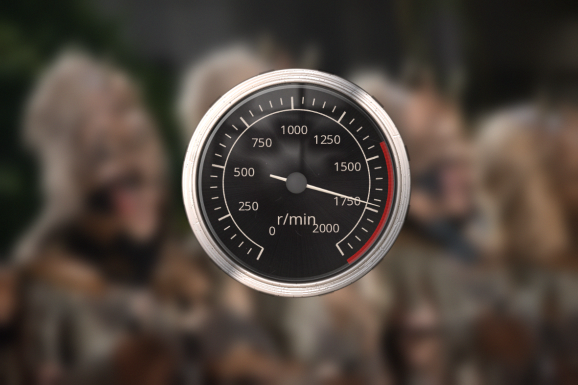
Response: {"value": 1725, "unit": "rpm"}
